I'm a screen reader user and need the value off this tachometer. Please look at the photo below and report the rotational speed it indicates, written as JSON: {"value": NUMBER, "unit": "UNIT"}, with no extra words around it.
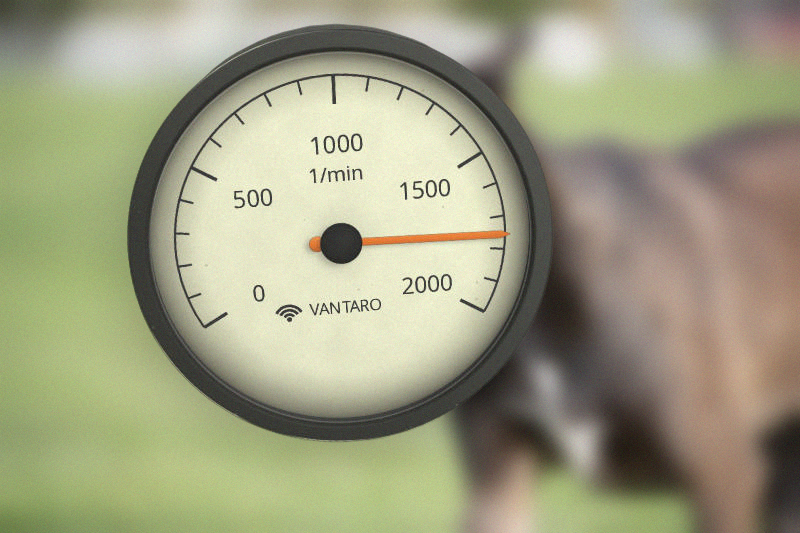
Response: {"value": 1750, "unit": "rpm"}
